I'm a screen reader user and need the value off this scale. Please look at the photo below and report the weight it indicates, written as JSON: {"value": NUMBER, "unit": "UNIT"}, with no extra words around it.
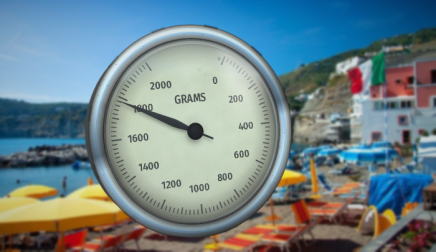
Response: {"value": 1780, "unit": "g"}
